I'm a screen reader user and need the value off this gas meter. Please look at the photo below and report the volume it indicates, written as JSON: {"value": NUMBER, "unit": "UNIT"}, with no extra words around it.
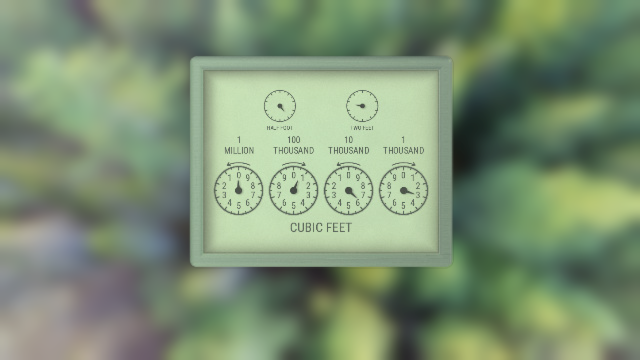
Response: {"value": 6300, "unit": "ft³"}
